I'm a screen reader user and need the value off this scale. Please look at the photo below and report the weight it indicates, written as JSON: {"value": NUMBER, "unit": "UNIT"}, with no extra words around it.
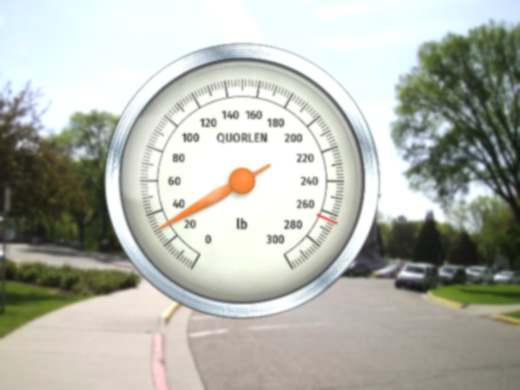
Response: {"value": 30, "unit": "lb"}
